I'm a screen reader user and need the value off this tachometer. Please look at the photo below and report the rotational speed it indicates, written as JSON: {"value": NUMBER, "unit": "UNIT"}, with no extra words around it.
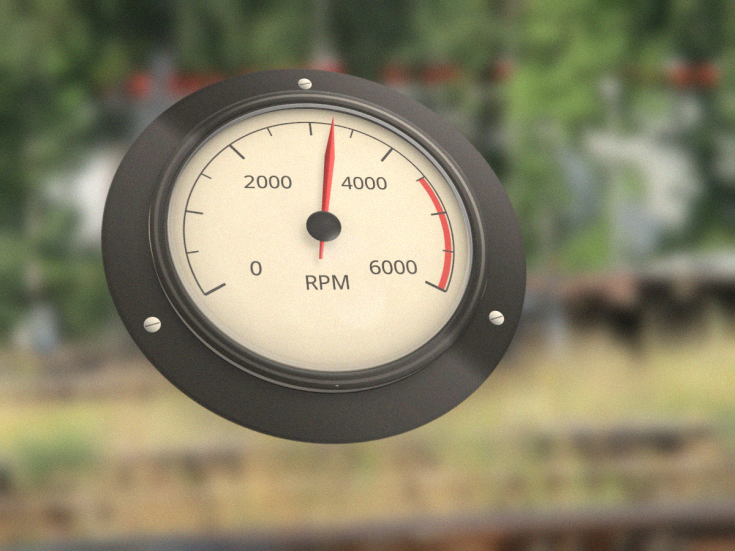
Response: {"value": 3250, "unit": "rpm"}
